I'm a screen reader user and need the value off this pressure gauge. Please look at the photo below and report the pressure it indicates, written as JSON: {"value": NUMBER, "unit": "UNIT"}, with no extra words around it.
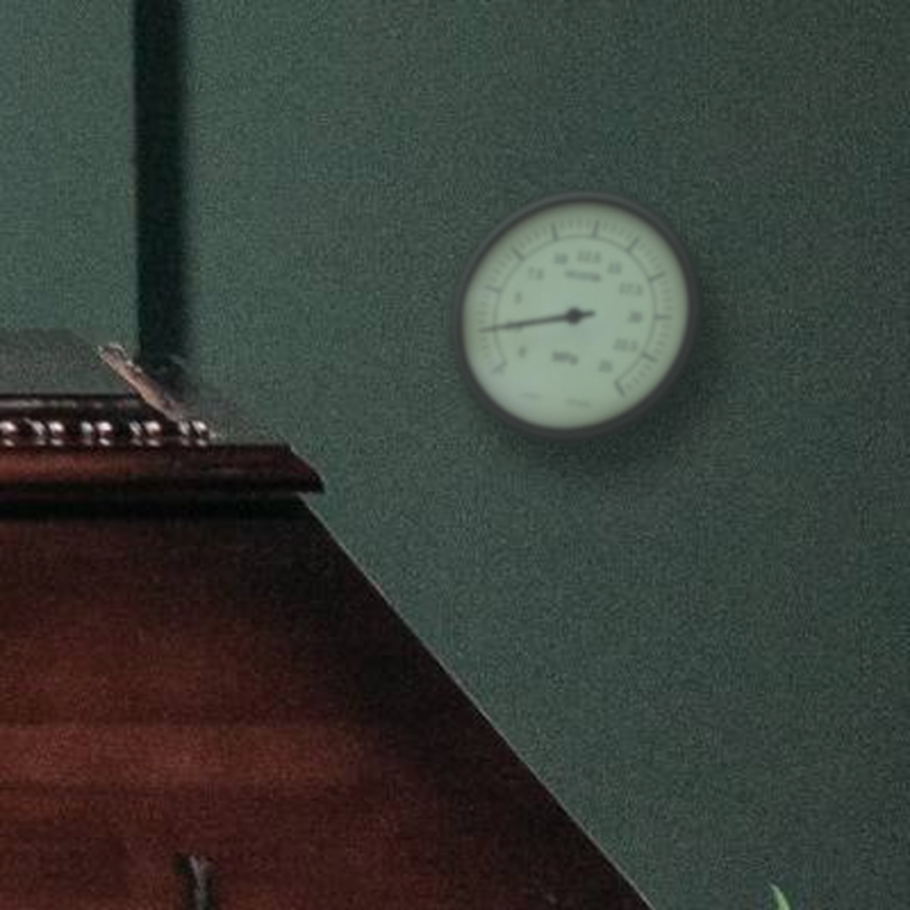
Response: {"value": 2.5, "unit": "MPa"}
